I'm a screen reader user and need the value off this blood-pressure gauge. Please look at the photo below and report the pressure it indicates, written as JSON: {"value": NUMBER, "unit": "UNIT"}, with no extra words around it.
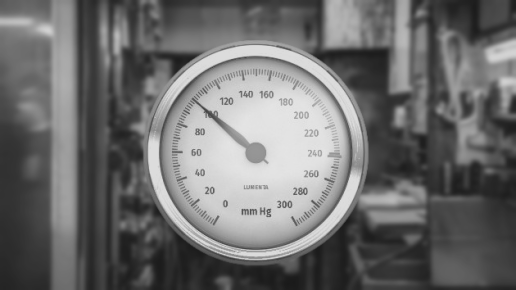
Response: {"value": 100, "unit": "mmHg"}
